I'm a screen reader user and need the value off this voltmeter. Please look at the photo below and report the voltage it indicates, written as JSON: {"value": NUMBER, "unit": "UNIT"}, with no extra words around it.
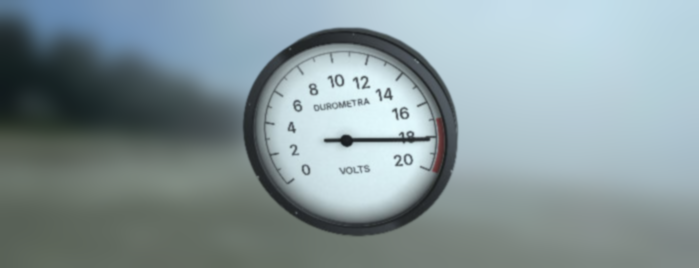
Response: {"value": 18, "unit": "V"}
